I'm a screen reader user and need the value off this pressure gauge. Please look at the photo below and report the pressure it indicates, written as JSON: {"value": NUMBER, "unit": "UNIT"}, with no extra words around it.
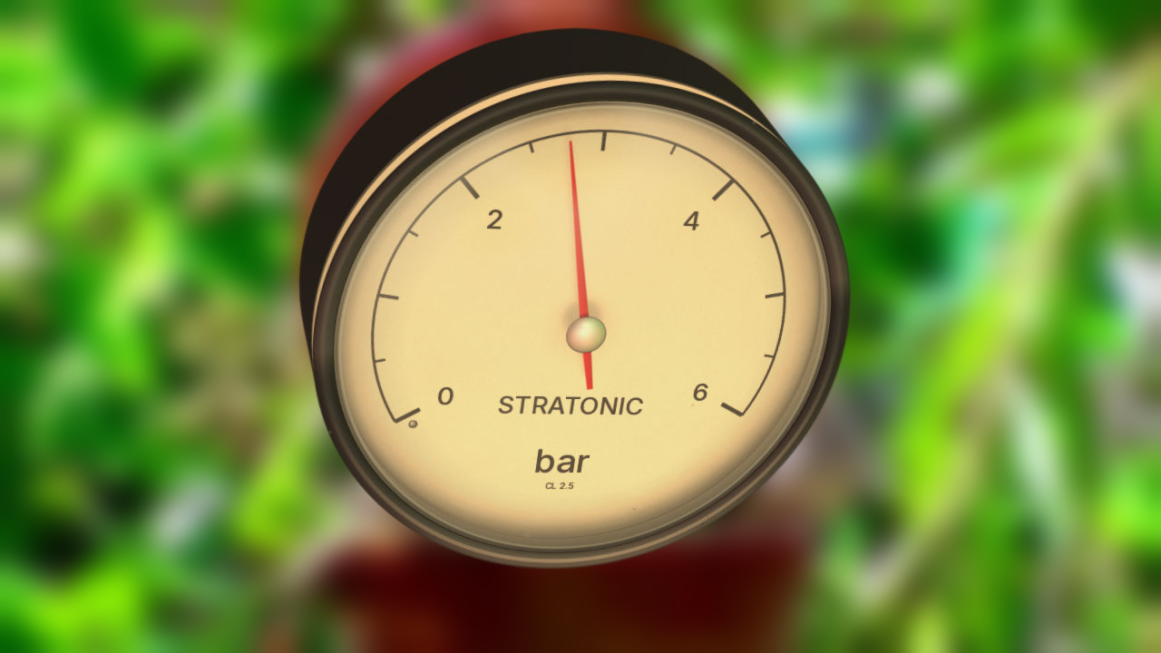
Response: {"value": 2.75, "unit": "bar"}
